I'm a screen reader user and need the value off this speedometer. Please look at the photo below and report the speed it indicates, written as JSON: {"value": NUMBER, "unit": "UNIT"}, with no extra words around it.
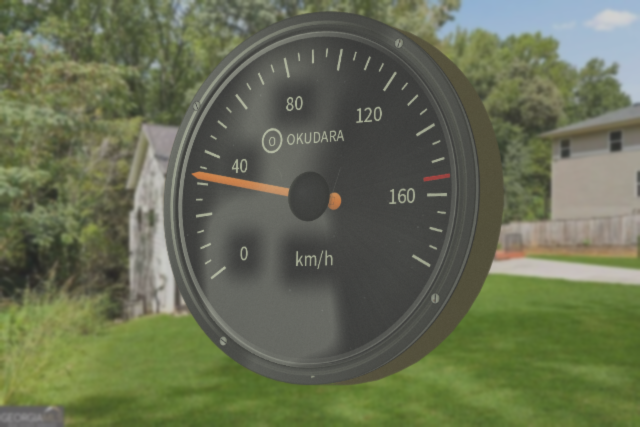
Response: {"value": 32.5, "unit": "km/h"}
